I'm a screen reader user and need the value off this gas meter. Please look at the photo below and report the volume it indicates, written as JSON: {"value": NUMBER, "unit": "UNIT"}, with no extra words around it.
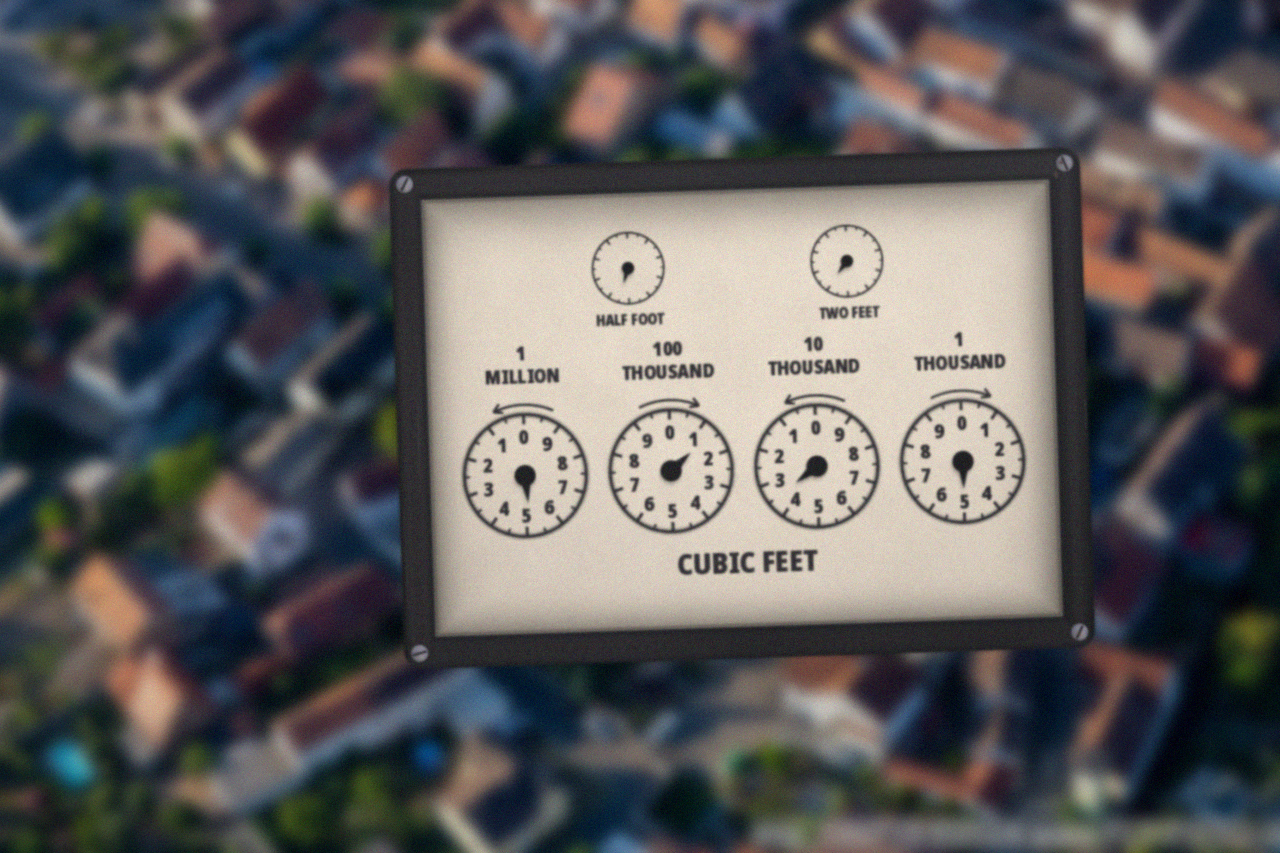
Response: {"value": 513500, "unit": "ft³"}
